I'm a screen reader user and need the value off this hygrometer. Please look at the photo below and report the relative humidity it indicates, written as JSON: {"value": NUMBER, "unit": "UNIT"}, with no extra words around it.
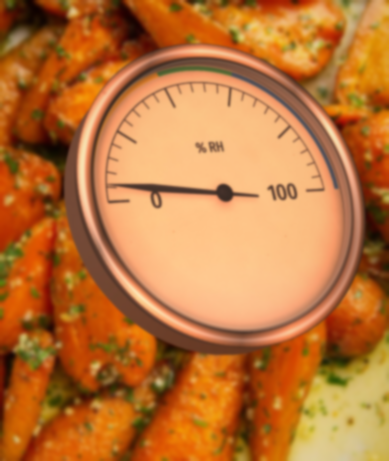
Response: {"value": 4, "unit": "%"}
